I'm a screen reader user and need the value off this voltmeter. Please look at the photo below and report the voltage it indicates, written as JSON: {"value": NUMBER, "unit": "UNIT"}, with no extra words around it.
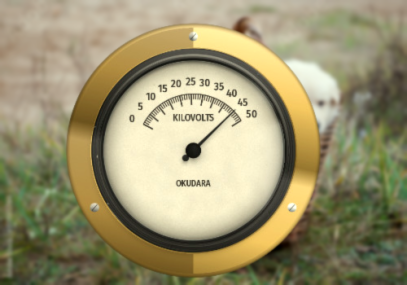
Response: {"value": 45, "unit": "kV"}
